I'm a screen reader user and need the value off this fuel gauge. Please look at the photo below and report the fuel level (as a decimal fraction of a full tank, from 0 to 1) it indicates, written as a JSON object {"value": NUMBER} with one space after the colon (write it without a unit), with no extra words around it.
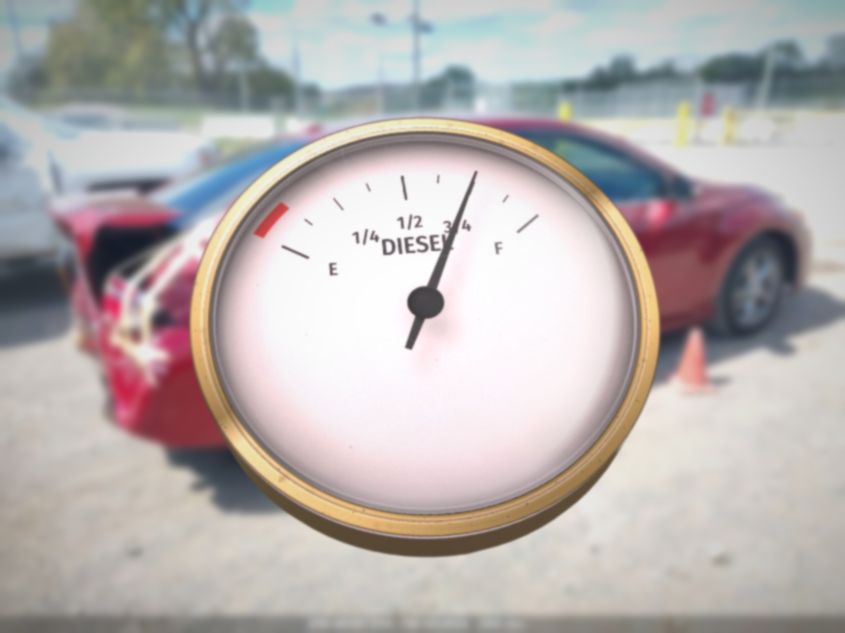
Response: {"value": 0.75}
